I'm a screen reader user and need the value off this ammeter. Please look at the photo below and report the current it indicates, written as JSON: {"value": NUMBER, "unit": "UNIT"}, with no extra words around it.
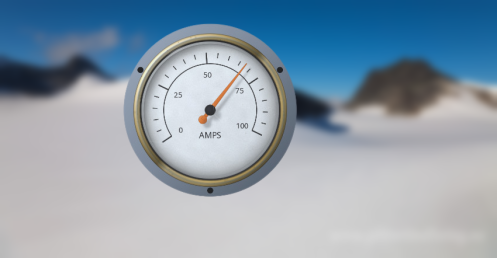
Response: {"value": 67.5, "unit": "A"}
